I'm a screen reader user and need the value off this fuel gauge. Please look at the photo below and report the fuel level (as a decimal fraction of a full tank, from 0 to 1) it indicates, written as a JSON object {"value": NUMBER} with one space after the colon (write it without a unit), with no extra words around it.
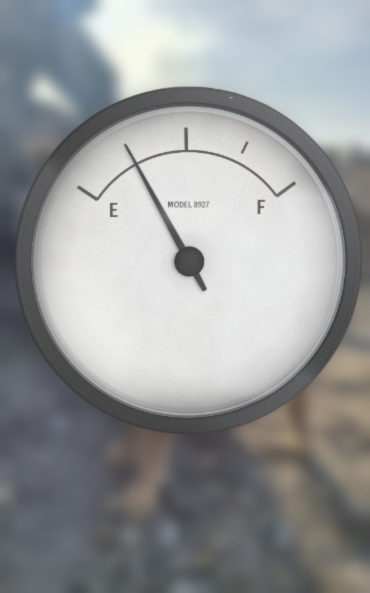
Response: {"value": 0.25}
